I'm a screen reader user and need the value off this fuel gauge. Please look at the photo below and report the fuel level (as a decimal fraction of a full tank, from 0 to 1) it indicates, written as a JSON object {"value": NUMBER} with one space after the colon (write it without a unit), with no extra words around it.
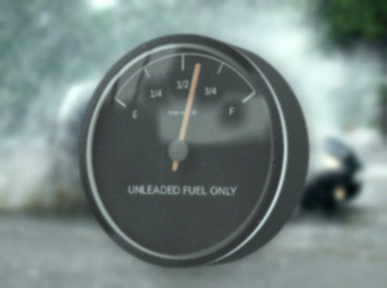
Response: {"value": 0.625}
